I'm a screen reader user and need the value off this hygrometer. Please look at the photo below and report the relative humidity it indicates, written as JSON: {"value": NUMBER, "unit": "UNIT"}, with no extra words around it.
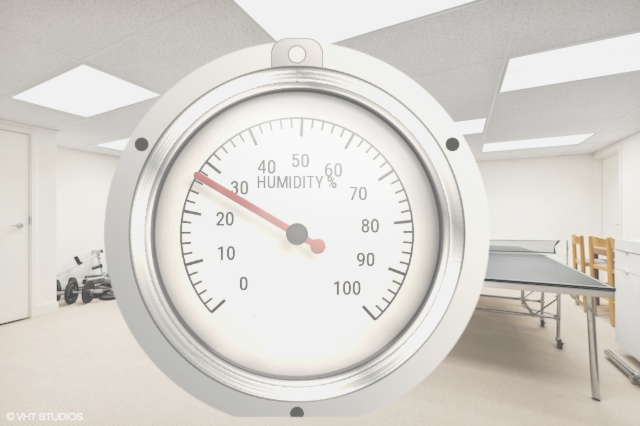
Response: {"value": 27, "unit": "%"}
